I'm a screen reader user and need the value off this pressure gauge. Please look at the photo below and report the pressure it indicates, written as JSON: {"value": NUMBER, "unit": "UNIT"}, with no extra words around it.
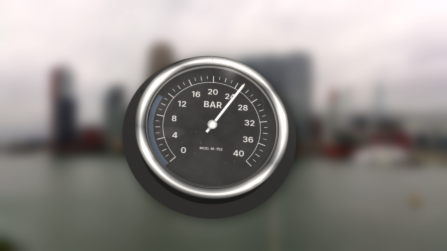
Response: {"value": 25, "unit": "bar"}
